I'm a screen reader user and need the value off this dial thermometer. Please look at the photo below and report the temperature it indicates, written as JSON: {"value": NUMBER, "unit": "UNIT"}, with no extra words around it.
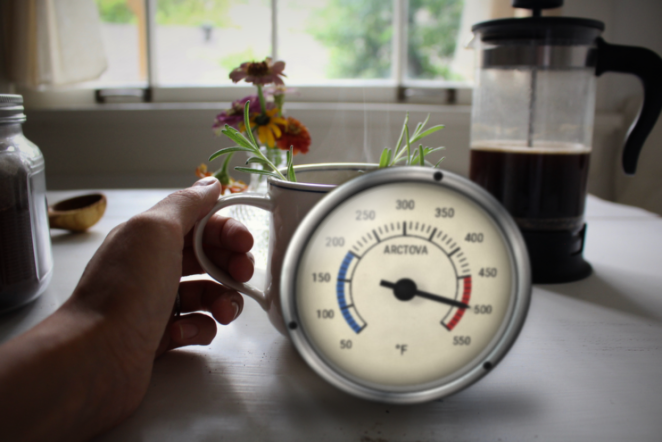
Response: {"value": 500, "unit": "°F"}
